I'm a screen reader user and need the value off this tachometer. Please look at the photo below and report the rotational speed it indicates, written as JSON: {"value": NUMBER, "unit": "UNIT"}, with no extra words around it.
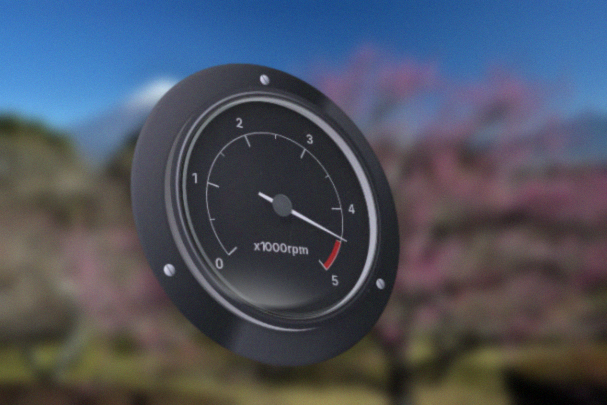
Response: {"value": 4500, "unit": "rpm"}
